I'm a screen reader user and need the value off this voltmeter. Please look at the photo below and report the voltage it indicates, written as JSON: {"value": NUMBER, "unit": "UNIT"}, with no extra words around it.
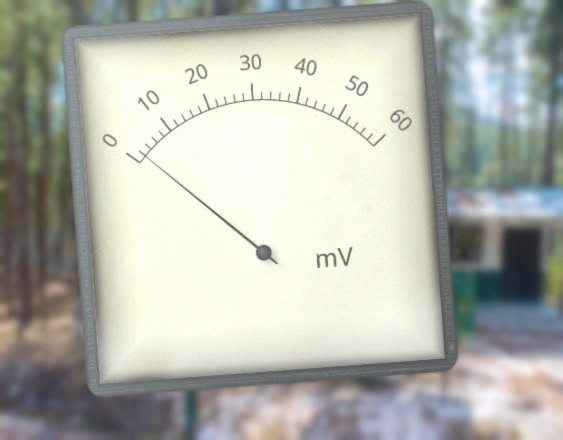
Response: {"value": 2, "unit": "mV"}
